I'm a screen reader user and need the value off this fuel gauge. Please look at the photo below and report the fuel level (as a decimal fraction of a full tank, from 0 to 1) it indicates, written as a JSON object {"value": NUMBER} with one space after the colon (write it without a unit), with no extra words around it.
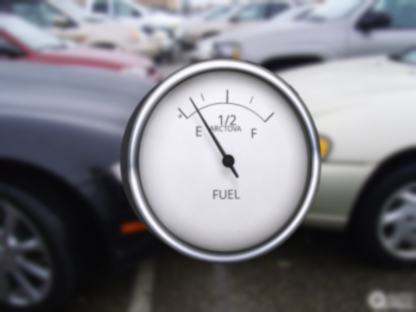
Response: {"value": 0.125}
